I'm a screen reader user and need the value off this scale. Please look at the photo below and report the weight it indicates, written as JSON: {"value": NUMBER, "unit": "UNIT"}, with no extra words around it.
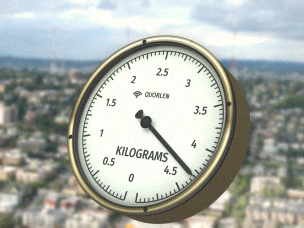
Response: {"value": 4.3, "unit": "kg"}
